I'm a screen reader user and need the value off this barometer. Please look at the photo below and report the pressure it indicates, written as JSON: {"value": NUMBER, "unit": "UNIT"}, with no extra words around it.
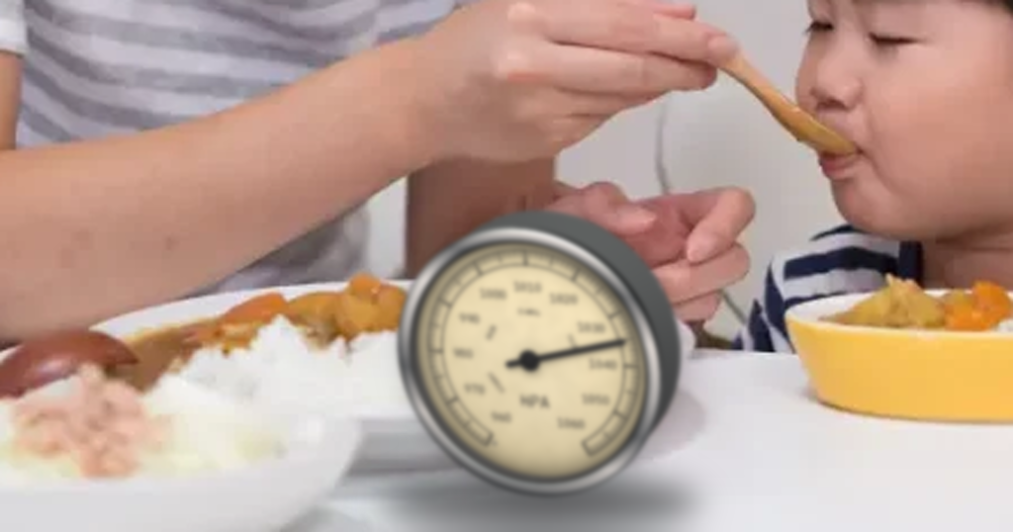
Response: {"value": 1035, "unit": "hPa"}
